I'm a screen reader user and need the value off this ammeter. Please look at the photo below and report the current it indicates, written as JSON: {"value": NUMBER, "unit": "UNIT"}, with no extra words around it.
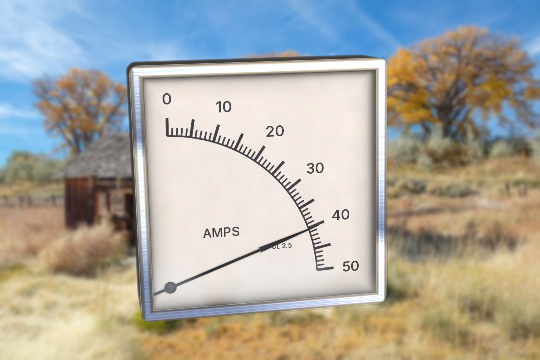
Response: {"value": 40, "unit": "A"}
